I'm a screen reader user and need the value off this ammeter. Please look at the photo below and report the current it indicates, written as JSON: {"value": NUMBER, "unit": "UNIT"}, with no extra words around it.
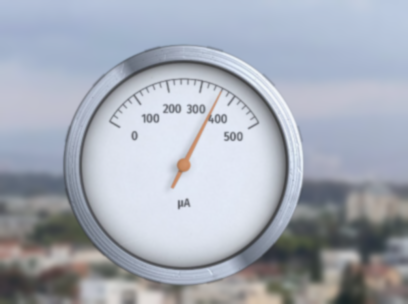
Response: {"value": 360, "unit": "µA"}
